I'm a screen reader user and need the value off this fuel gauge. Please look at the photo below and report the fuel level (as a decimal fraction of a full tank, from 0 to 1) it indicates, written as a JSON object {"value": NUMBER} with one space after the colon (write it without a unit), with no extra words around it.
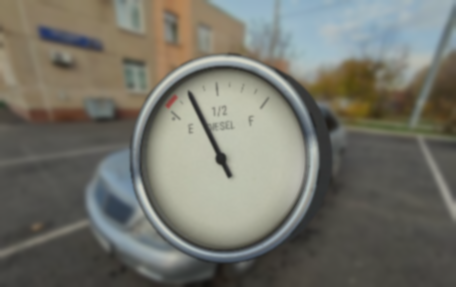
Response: {"value": 0.25}
